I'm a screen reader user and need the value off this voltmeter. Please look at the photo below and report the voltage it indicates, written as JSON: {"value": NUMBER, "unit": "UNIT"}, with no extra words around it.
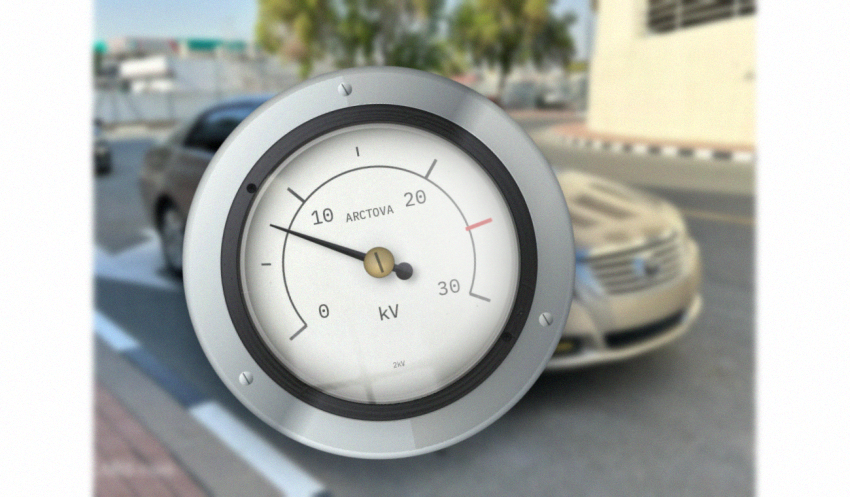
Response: {"value": 7.5, "unit": "kV"}
